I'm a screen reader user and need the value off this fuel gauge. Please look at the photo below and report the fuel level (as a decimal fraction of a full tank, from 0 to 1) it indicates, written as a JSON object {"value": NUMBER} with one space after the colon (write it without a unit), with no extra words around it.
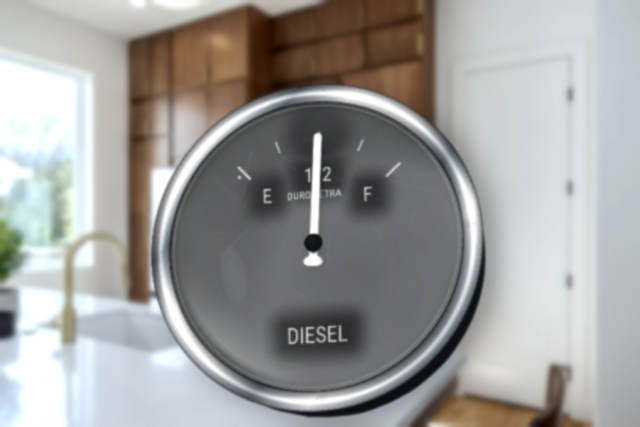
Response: {"value": 0.5}
